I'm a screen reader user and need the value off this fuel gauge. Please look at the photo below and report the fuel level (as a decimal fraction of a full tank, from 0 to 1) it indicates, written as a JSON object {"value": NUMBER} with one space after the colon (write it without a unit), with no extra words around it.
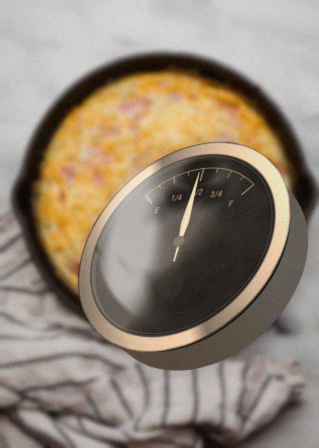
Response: {"value": 0.5}
